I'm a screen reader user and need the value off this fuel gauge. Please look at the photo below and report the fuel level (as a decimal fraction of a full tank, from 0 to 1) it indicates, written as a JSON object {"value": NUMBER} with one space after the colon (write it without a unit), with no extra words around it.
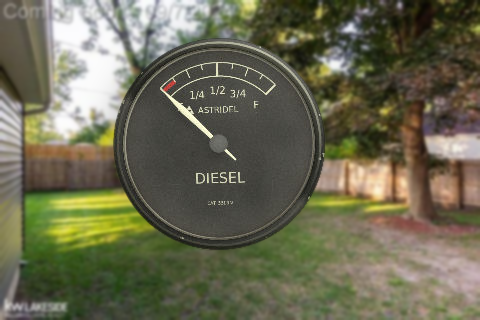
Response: {"value": 0}
